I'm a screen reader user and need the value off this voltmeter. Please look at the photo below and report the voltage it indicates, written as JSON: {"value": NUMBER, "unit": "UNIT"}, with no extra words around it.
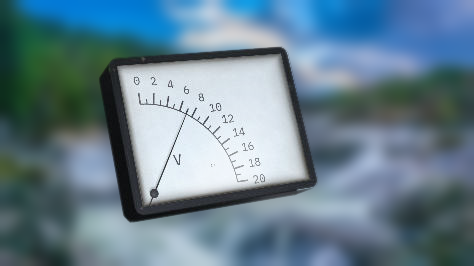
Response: {"value": 7, "unit": "V"}
